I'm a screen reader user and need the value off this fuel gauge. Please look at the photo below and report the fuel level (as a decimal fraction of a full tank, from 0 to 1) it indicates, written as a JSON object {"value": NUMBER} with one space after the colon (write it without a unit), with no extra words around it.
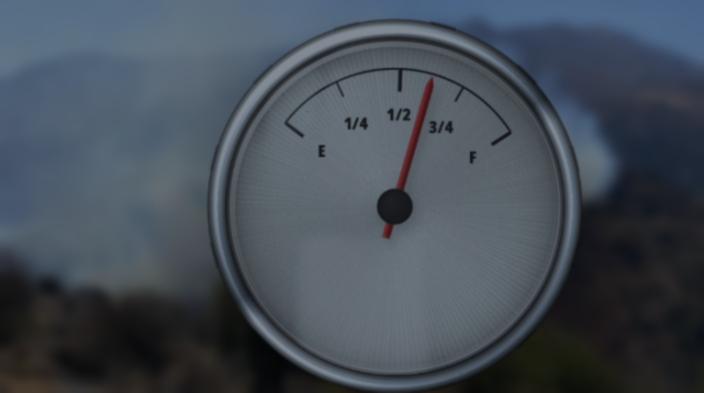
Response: {"value": 0.625}
